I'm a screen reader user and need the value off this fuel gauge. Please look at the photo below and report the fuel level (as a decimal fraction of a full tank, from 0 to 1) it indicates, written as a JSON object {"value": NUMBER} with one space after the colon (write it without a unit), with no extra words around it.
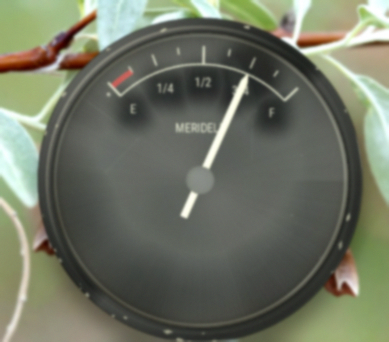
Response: {"value": 0.75}
